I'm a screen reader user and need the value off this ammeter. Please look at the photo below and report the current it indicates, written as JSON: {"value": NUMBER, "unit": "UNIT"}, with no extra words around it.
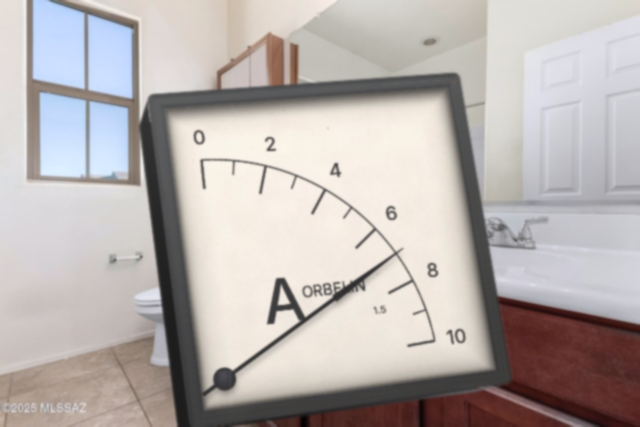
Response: {"value": 7, "unit": "A"}
